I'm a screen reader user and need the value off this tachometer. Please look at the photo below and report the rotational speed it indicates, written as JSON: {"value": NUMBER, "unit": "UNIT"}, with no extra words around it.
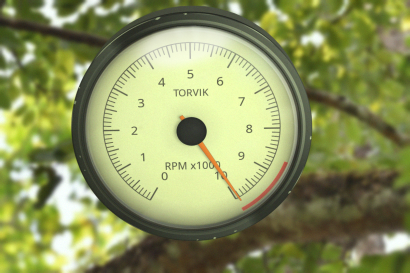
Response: {"value": 9900, "unit": "rpm"}
